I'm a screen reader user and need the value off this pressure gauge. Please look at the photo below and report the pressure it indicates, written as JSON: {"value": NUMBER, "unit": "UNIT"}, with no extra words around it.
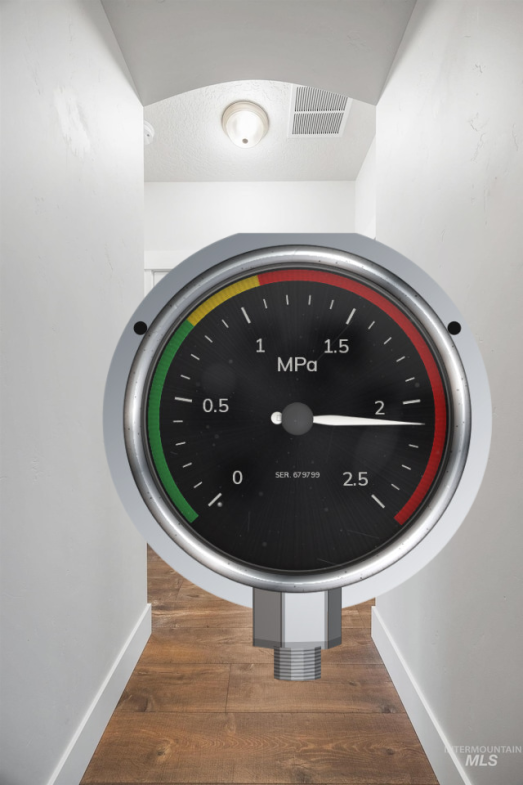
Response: {"value": 2.1, "unit": "MPa"}
